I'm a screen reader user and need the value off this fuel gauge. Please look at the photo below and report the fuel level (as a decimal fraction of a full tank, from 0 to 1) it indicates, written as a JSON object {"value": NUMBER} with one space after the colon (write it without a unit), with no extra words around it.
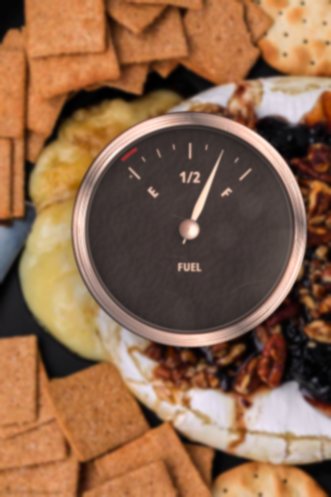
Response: {"value": 0.75}
